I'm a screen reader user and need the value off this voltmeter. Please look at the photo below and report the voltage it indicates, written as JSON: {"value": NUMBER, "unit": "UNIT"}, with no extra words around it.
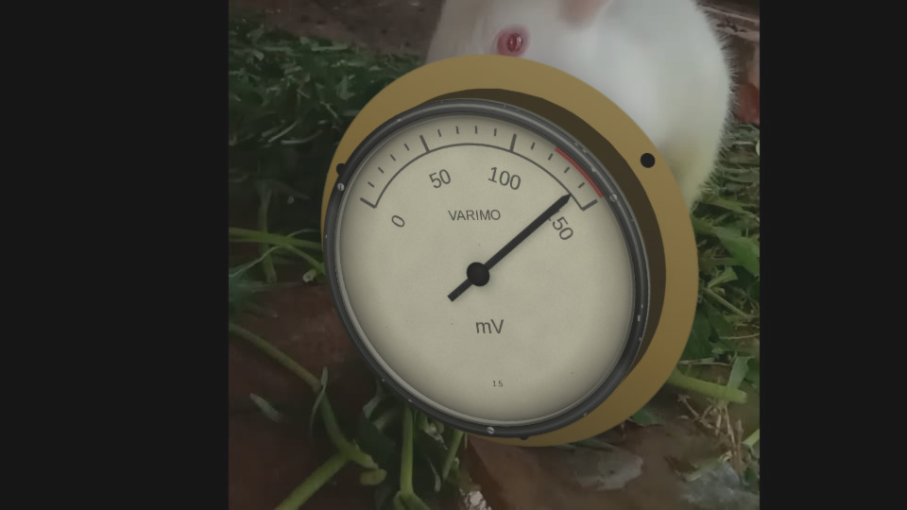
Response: {"value": 140, "unit": "mV"}
